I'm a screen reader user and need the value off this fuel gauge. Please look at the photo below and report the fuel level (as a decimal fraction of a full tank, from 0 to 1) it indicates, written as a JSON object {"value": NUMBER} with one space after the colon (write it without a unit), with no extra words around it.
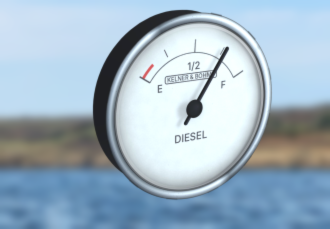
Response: {"value": 0.75}
